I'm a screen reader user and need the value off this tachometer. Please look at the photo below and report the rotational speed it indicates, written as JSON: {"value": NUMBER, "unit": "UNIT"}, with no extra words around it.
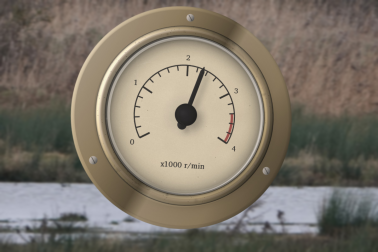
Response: {"value": 2300, "unit": "rpm"}
